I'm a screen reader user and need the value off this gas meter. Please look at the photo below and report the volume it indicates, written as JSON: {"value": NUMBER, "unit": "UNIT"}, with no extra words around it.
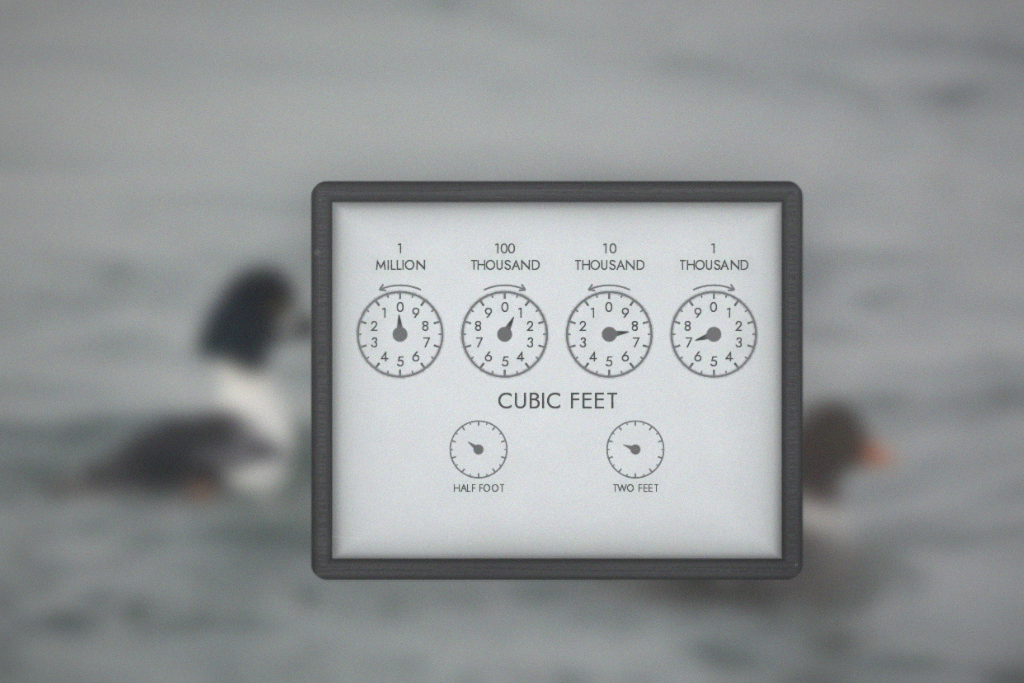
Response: {"value": 7700, "unit": "ft³"}
